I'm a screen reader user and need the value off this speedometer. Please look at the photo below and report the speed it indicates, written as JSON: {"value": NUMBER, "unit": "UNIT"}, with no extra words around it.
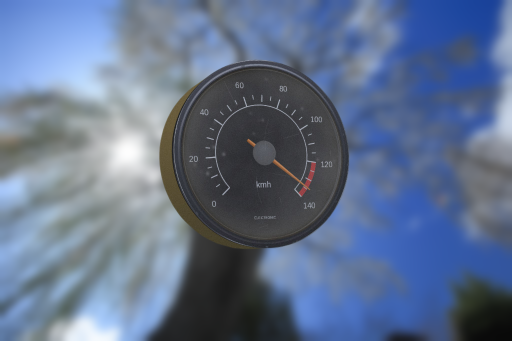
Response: {"value": 135, "unit": "km/h"}
